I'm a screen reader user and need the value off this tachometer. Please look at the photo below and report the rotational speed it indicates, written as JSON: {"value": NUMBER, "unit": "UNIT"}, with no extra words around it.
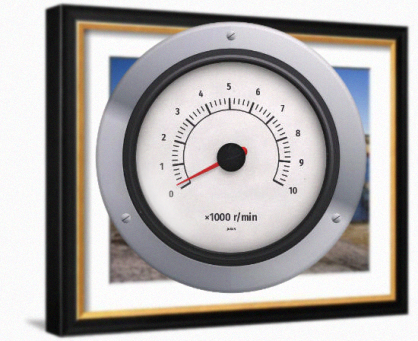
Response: {"value": 200, "unit": "rpm"}
